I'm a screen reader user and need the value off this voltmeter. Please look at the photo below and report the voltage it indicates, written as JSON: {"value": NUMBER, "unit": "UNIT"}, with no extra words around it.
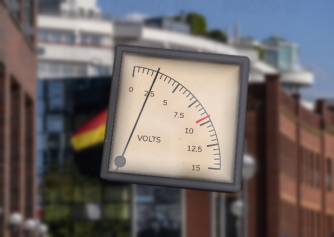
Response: {"value": 2.5, "unit": "V"}
